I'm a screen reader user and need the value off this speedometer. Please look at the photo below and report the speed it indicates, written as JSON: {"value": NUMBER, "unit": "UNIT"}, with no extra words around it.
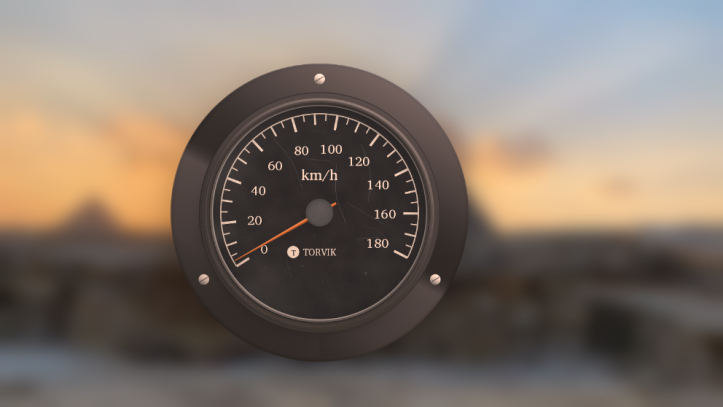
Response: {"value": 2.5, "unit": "km/h"}
